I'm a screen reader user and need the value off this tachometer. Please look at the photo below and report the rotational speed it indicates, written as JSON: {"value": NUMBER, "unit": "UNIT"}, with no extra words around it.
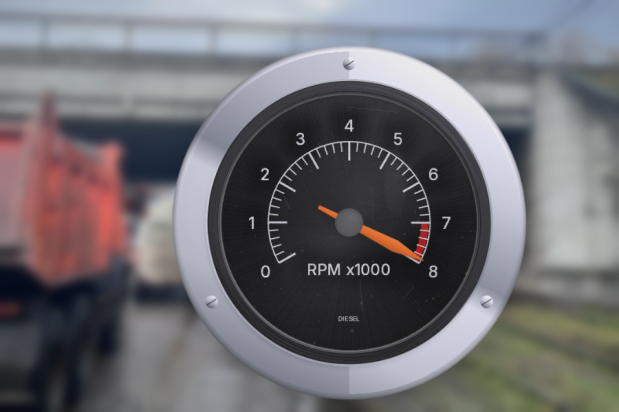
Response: {"value": 7900, "unit": "rpm"}
